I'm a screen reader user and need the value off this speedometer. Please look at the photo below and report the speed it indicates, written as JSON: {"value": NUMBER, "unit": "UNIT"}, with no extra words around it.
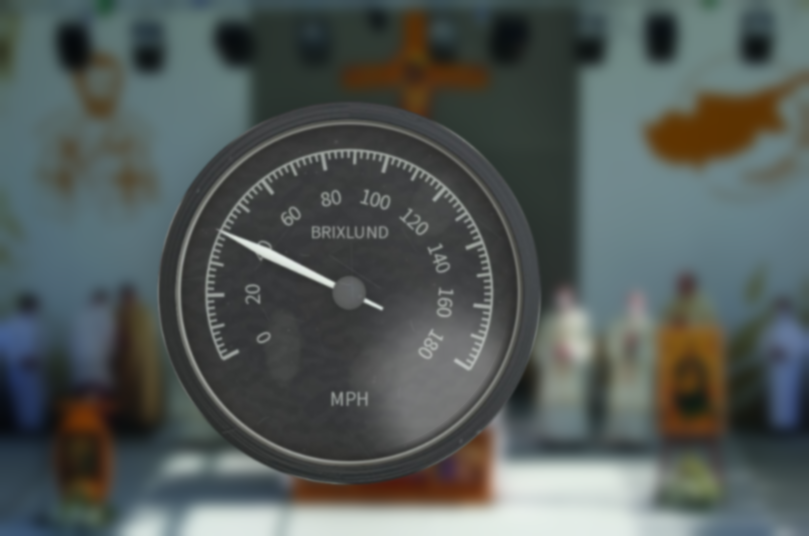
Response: {"value": 40, "unit": "mph"}
